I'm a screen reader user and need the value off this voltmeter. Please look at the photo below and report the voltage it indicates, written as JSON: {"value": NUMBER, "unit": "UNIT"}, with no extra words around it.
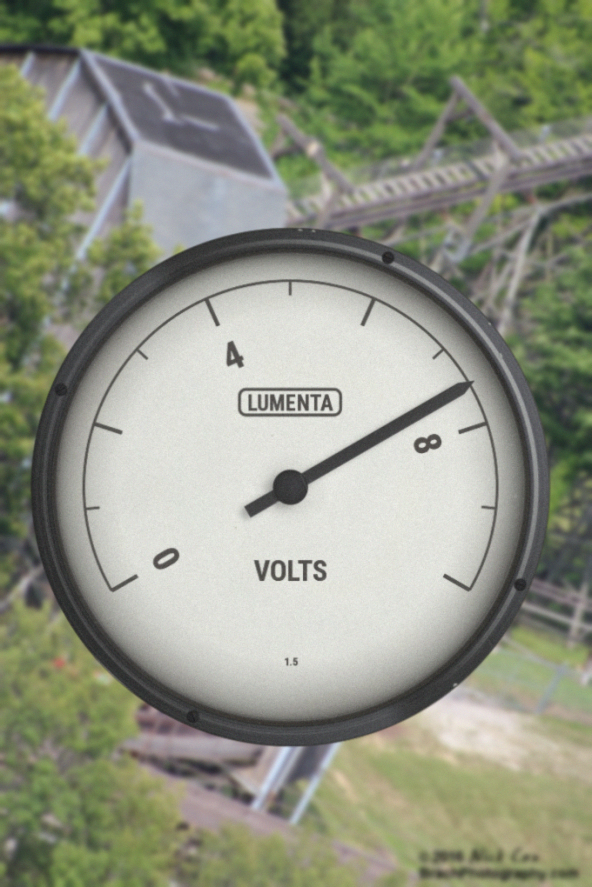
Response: {"value": 7.5, "unit": "V"}
